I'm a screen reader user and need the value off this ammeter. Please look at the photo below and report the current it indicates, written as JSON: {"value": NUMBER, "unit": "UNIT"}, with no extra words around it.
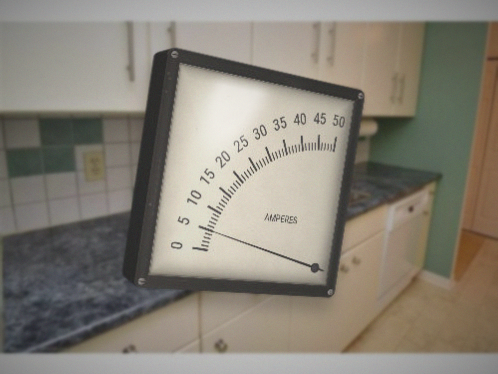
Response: {"value": 5, "unit": "A"}
